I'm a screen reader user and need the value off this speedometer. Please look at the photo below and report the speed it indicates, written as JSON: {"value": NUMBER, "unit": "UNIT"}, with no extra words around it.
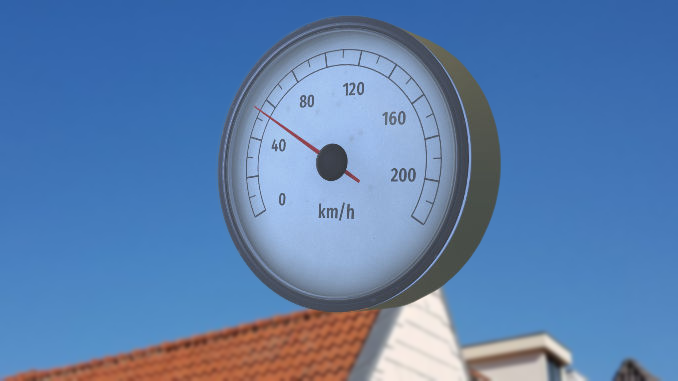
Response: {"value": 55, "unit": "km/h"}
